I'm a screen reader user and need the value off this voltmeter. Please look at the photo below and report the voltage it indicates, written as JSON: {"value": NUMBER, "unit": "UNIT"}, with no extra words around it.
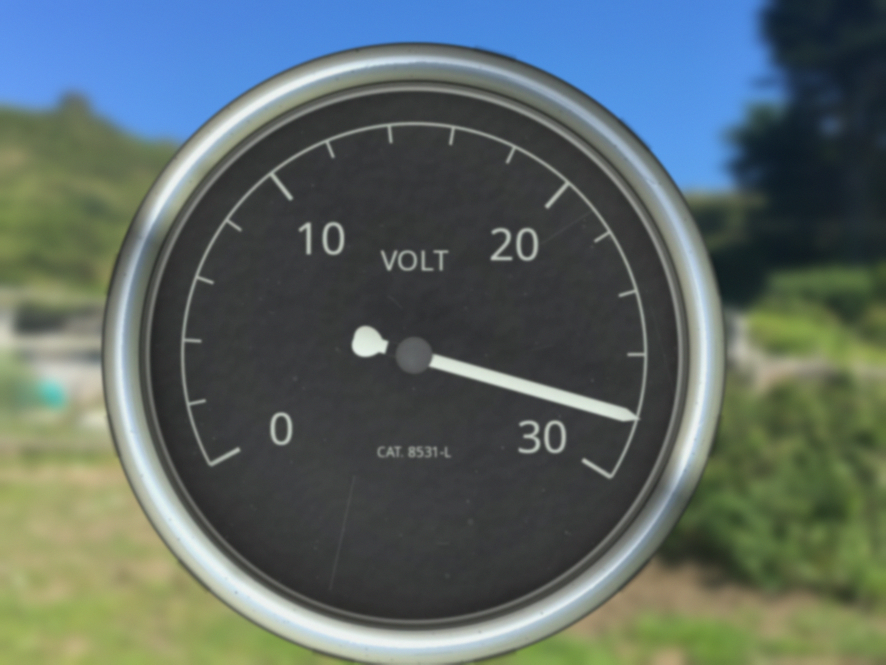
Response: {"value": 28, "unit": "V"}
